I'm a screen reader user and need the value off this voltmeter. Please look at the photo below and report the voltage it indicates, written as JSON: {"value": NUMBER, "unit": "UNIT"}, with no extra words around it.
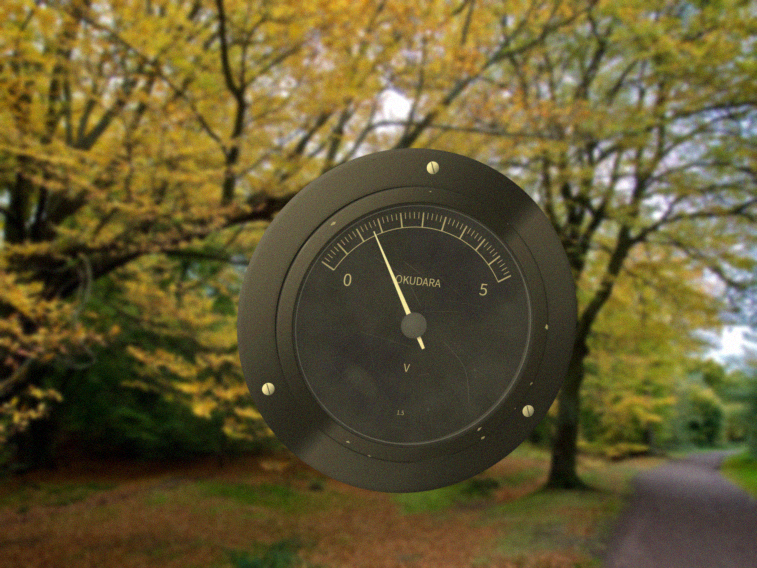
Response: {"value": 1.3, "unit": "V"}
